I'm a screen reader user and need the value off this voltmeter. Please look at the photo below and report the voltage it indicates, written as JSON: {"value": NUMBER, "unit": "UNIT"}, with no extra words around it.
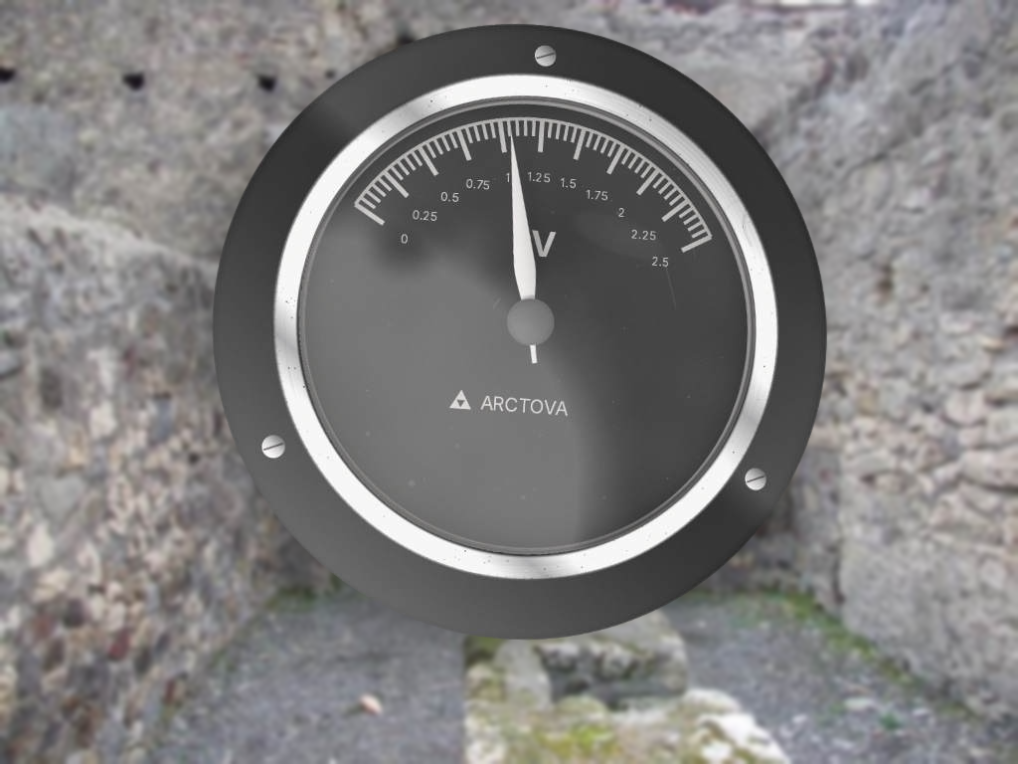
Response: {"value": 1.05, "unit": "kV"}
